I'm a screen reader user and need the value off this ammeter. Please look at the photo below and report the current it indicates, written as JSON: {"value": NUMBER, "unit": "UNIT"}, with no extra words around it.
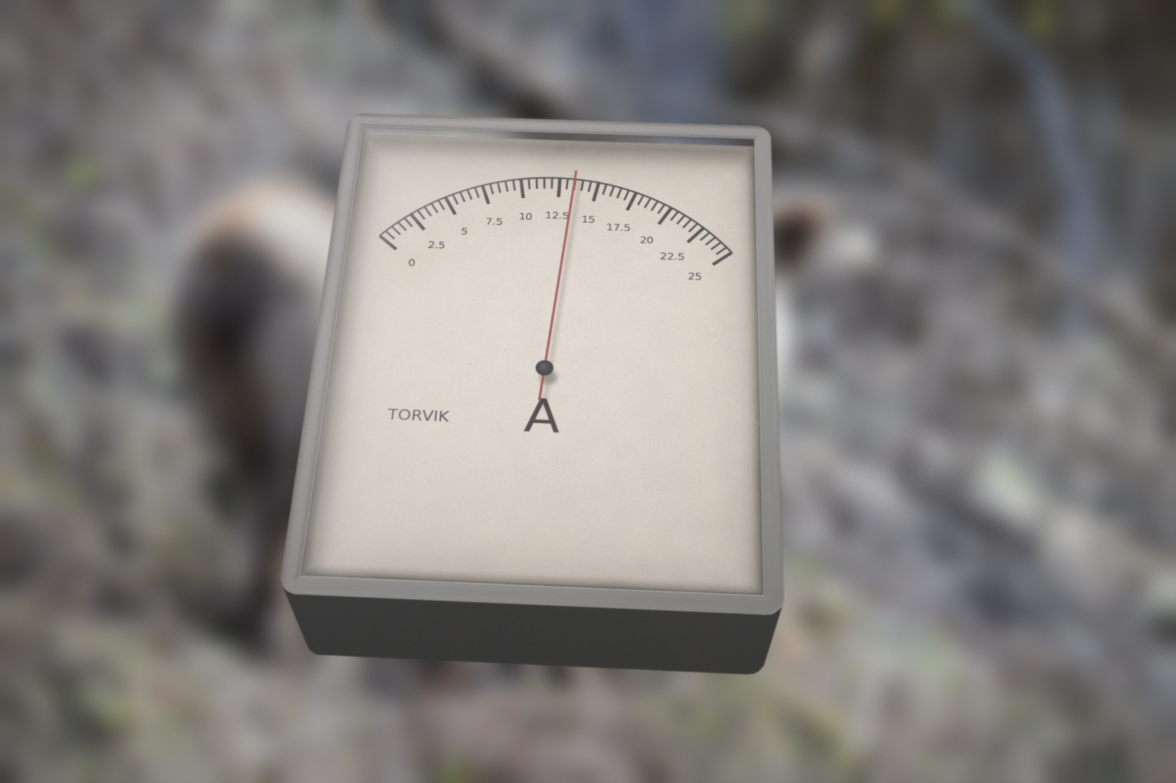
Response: {"value": 13.5, "unit": "A"}
